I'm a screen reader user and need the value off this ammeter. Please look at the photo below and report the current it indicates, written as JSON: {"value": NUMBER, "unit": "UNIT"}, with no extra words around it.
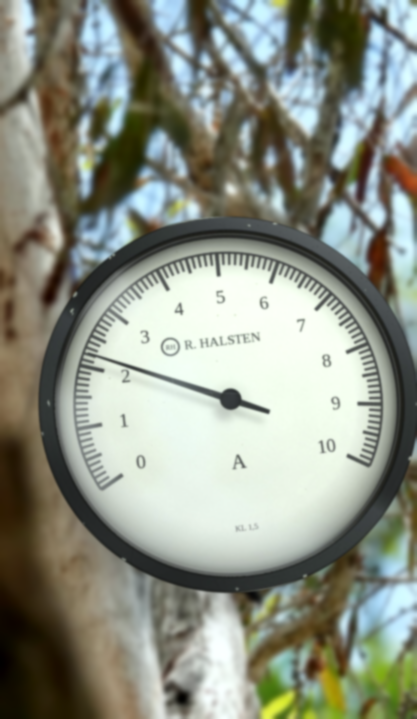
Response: {"value": 2.2, "unit": "A"}
